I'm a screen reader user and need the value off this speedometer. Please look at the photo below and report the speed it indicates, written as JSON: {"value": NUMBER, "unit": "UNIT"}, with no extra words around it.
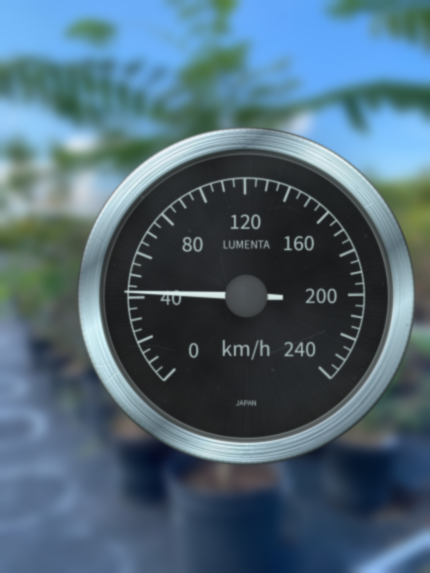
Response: {"value": 42.5, "unit": "km/h"}
